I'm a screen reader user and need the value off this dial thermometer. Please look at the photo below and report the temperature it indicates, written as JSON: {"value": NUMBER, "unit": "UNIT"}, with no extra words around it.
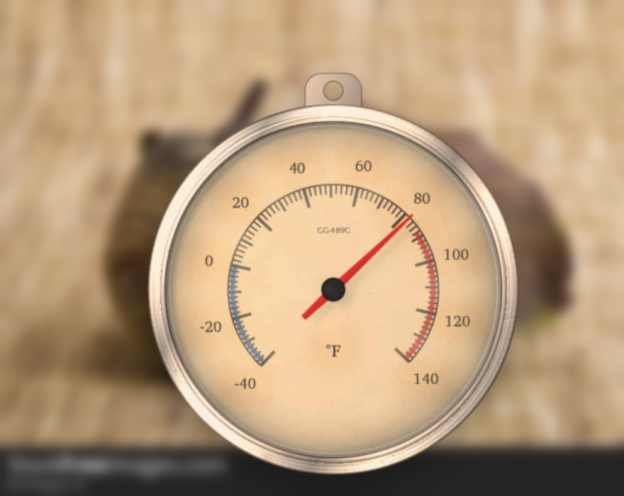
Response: {"value": 82, "unit": "°F"}
